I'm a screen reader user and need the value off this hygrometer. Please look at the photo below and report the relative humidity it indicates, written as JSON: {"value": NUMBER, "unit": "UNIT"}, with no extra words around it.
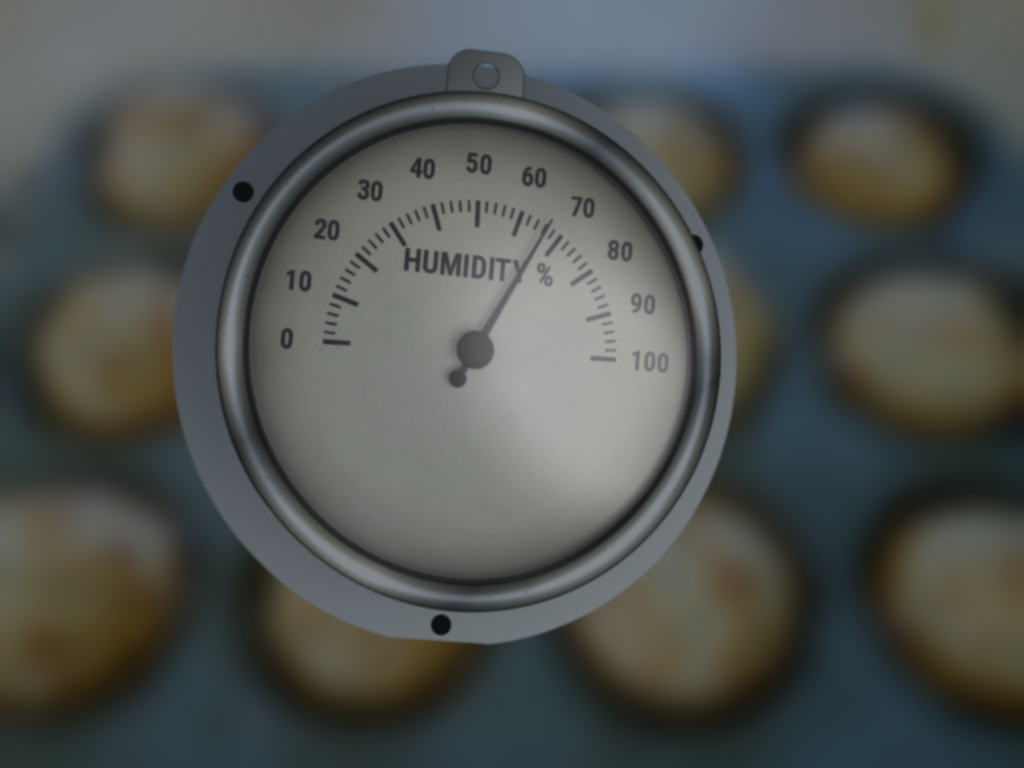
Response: {"value": 66, "unit": "%"}
